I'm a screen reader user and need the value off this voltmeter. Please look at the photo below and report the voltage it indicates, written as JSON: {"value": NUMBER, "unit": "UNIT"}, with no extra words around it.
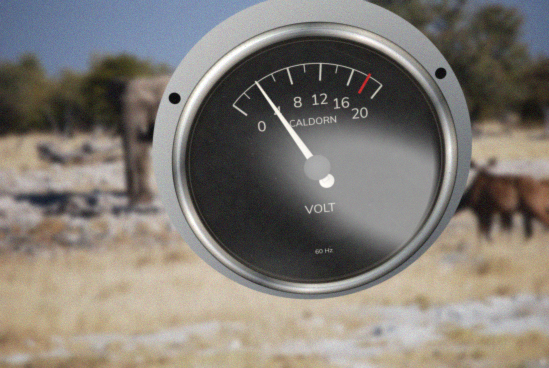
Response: {"value": 4, "unit": "V"}
